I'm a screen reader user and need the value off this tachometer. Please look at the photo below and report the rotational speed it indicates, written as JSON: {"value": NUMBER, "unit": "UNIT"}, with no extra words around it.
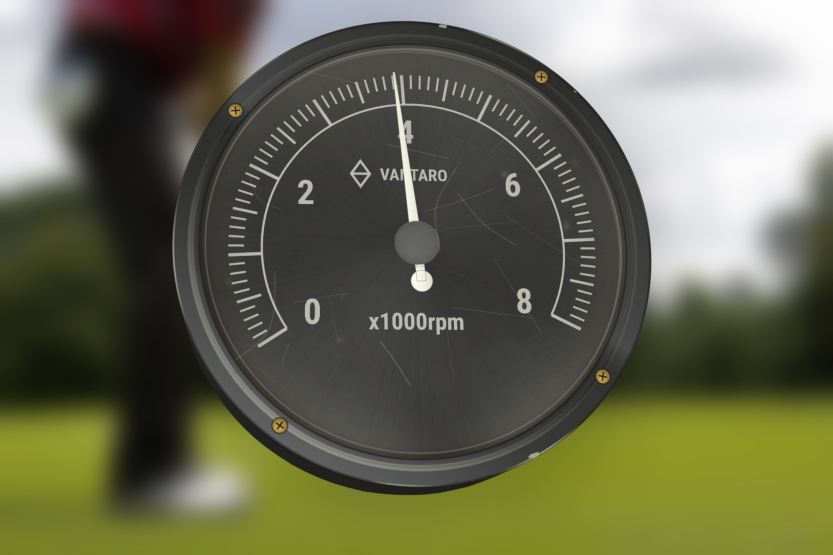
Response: {"value": 3900, "unit": "rpm"}
